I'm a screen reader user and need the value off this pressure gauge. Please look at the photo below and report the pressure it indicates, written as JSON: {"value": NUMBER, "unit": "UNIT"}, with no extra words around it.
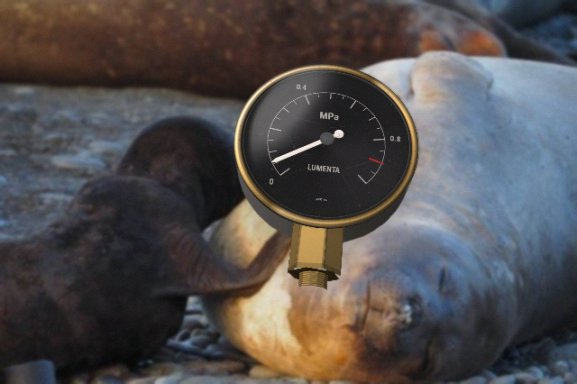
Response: {"value": 0.05, "unit": "MPa"}
